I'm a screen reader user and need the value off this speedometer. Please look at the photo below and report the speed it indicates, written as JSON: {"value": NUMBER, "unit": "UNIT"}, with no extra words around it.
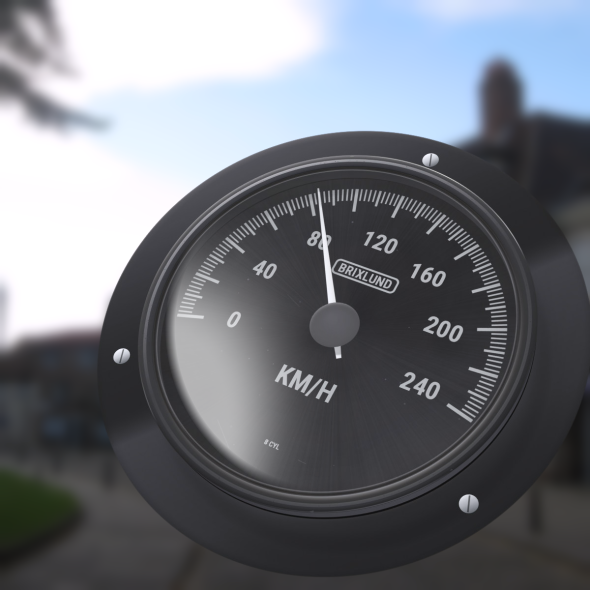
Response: {"value": 84, "unit": "km/h"}
